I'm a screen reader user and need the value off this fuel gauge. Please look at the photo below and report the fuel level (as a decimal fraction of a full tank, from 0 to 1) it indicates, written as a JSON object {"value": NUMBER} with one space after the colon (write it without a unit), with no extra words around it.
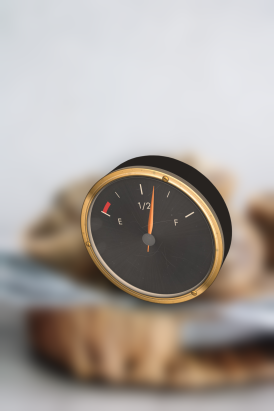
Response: {"value": 0.625}
